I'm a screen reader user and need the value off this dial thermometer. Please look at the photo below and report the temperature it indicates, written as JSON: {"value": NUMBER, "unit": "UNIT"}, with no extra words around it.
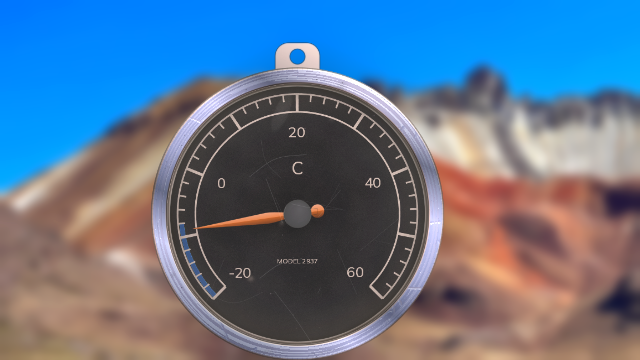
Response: {"value": -9, "unit": "°C"}
